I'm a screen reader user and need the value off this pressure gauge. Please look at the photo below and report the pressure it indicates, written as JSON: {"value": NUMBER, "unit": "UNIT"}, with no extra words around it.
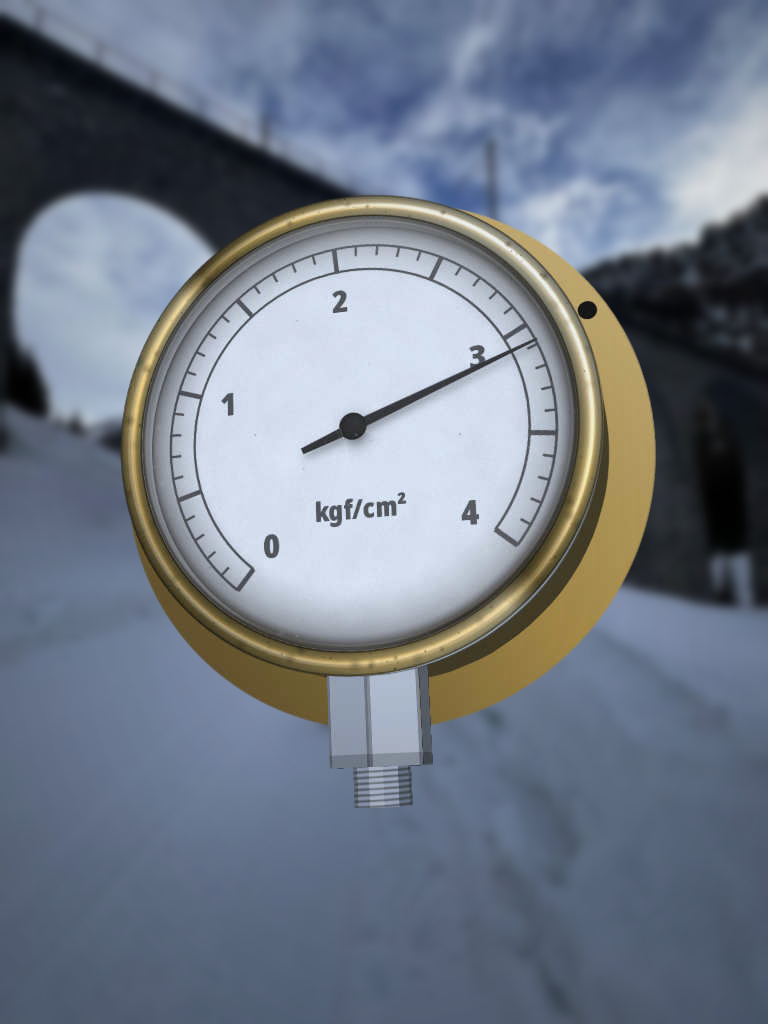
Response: {"value": 3.1, "unit": "kg/cm²"}
